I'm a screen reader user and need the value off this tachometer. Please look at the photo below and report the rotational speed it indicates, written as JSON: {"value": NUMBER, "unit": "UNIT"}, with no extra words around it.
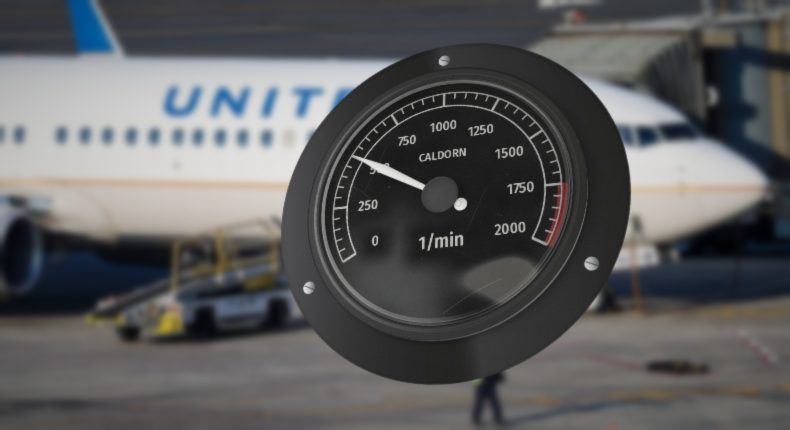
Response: {"value": 500, "unit": "rpm"}
